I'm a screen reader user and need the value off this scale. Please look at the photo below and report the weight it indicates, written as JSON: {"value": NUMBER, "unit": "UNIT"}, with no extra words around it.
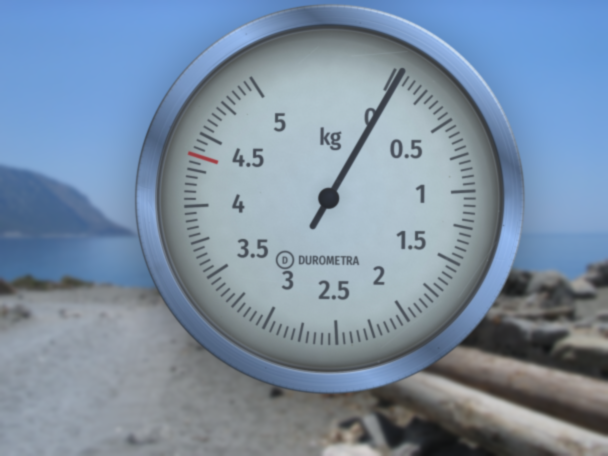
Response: {"value": 0.05, "unit": "kg"}
